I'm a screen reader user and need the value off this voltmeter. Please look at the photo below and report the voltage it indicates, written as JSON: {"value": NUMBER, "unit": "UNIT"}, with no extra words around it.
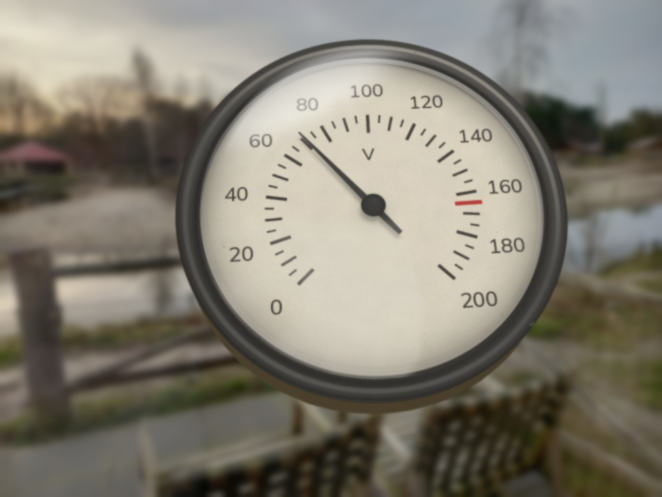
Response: {"value": 70, "unit": "V"}
